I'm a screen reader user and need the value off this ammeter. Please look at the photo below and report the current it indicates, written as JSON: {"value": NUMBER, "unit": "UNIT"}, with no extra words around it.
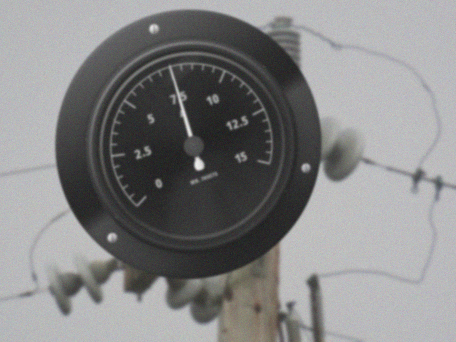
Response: {"value": 7.5, "unit": "A"}
